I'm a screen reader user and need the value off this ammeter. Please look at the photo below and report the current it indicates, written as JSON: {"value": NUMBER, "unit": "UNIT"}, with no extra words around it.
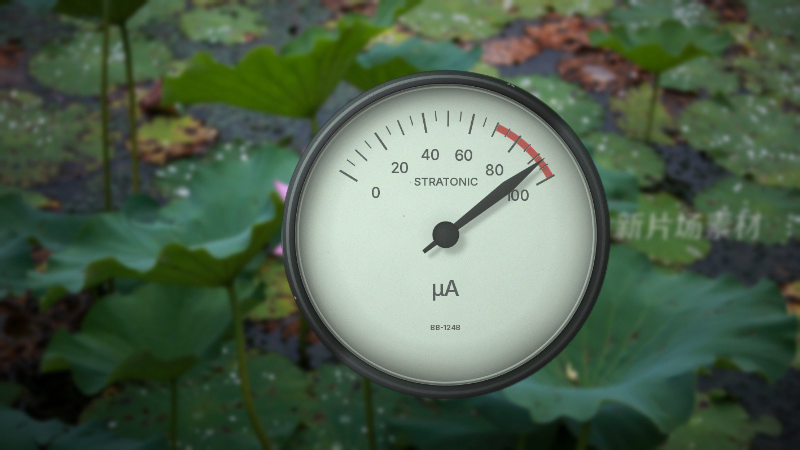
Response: {"value": 92.5, "unit": "µA"}
